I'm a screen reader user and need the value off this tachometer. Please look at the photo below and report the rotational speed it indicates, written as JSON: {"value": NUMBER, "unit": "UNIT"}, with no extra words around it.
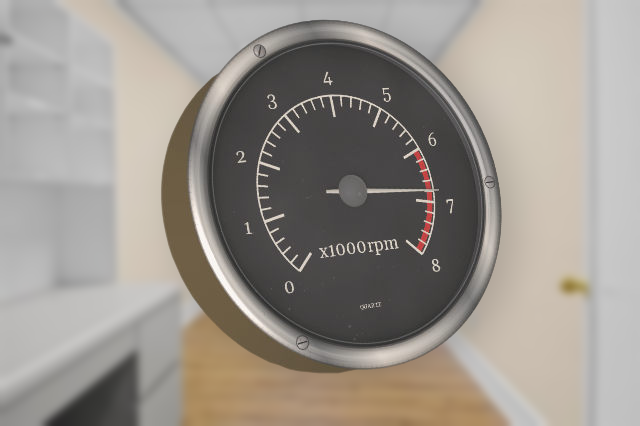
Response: {"value": 6800, "unit": "rpm"}
